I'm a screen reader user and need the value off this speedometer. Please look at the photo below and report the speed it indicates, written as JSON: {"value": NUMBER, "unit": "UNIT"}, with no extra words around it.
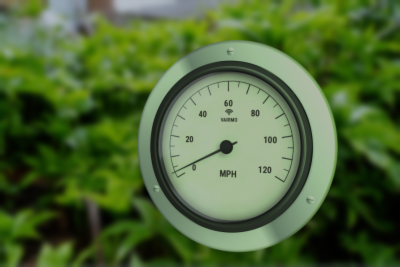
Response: {"value": 2.5, "unit": "mph"}
